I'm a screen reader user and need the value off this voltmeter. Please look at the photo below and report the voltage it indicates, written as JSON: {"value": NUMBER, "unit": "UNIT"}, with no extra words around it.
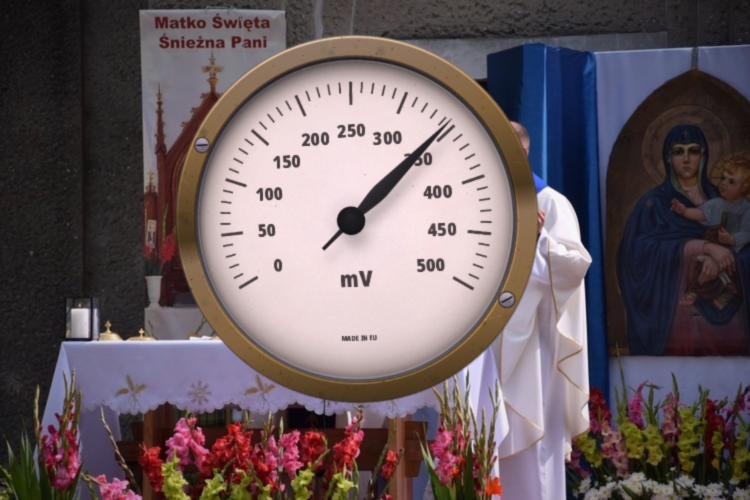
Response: {"value": 345, "unit": "mV"}
